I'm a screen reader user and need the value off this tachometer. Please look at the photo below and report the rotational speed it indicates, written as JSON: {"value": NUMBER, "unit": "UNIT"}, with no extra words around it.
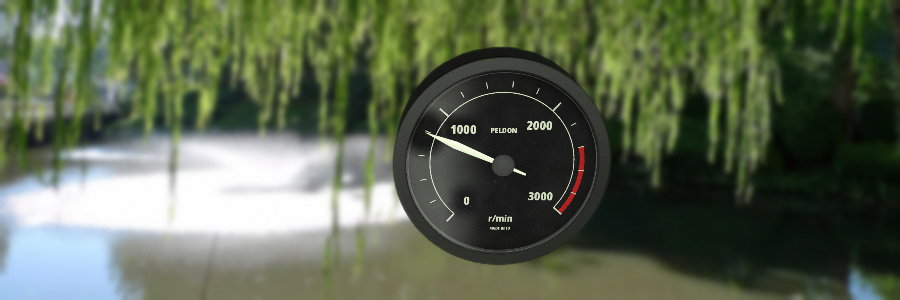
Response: {"value": 800, "unit": "rpm"}
